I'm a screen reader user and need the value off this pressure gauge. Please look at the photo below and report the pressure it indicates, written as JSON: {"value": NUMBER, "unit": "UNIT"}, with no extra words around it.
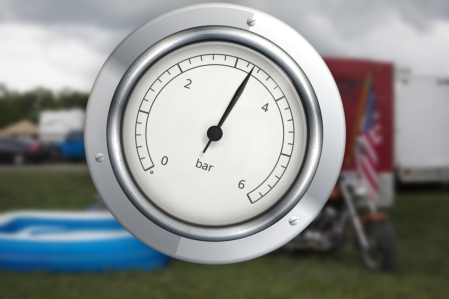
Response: {"value": 3.3, "unit": "bar"}
